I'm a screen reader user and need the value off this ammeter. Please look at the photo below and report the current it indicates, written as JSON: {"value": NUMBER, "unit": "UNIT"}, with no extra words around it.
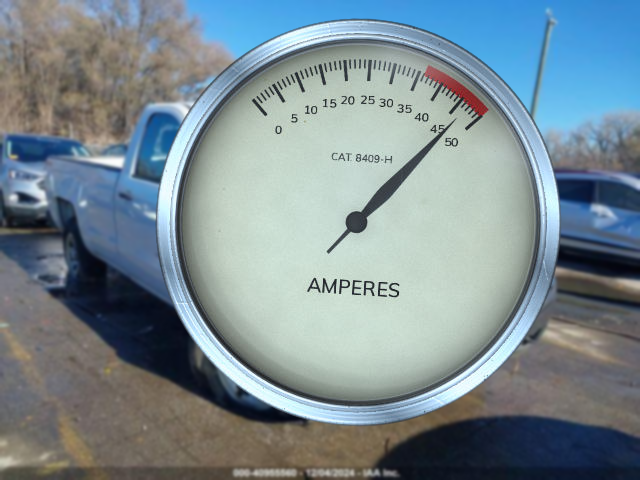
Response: {"value": 47, "unit": "A"}
